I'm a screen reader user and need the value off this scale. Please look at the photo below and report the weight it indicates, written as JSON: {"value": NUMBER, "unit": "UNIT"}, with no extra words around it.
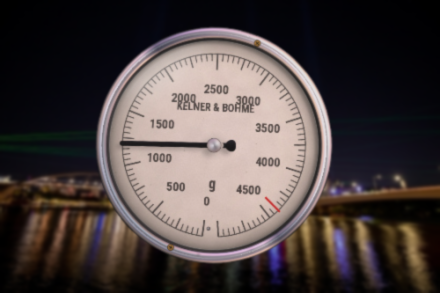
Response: {"value": 1200, "unit": "g"}
